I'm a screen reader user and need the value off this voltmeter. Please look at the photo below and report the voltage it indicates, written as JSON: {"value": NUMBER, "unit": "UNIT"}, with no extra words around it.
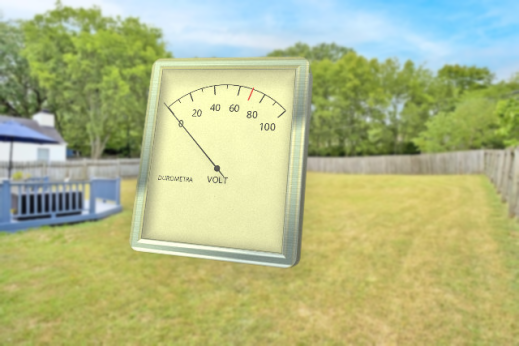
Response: {"value": 0, "unit": "V"}
